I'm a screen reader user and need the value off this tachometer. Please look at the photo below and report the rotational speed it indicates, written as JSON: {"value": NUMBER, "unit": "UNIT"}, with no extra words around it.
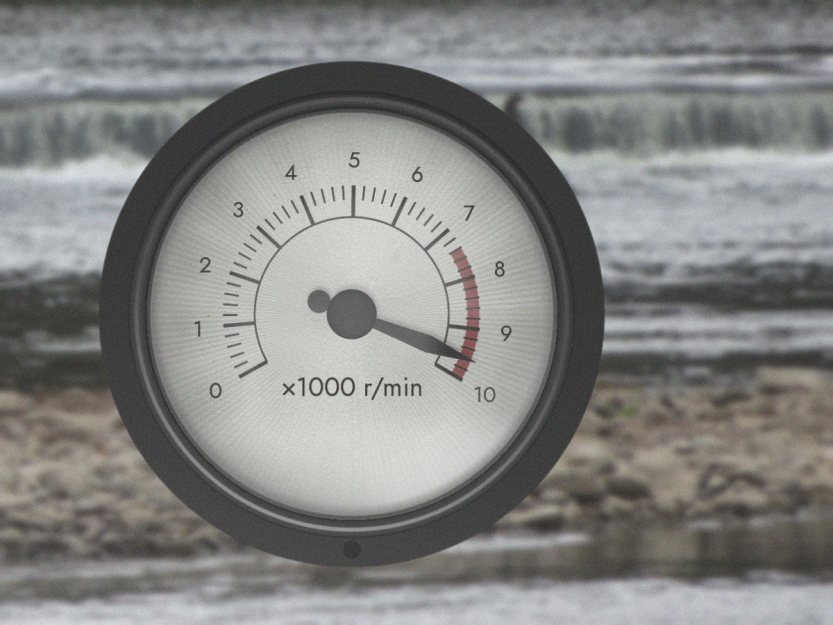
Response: {"value": 9600, "unit": "rpm"}
